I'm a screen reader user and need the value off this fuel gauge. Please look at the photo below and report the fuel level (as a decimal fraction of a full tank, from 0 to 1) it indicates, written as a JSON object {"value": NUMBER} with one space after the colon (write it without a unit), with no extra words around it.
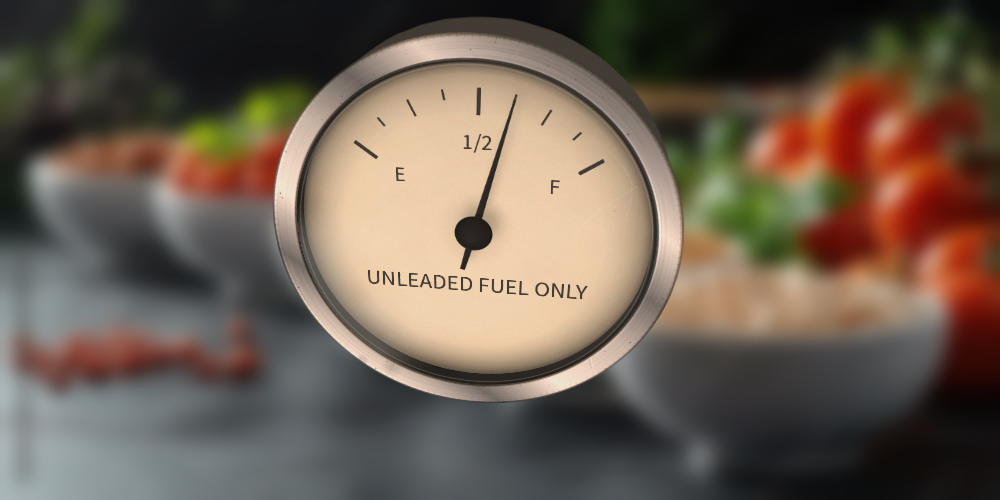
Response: {"value": 0.625}
